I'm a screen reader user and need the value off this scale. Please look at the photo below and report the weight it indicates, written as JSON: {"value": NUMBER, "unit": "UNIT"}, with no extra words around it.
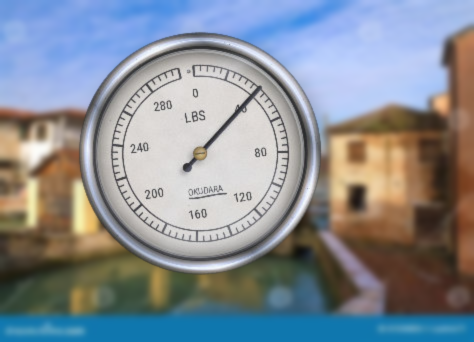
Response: {"value": 40, "unit": "lb"}
